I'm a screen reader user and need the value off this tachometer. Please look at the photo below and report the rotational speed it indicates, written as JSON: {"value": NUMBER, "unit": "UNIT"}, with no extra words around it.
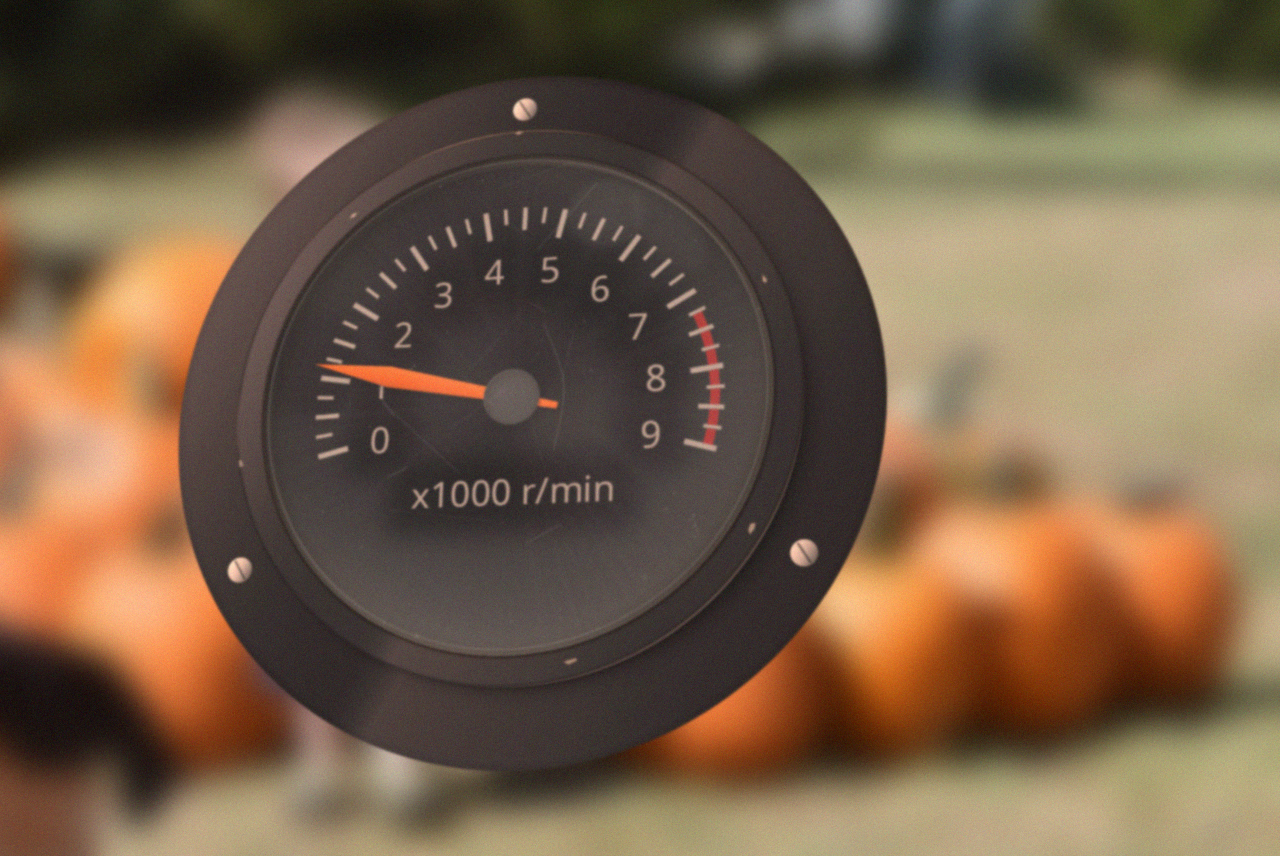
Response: {"value": 1125, "unit": "rpm"}
